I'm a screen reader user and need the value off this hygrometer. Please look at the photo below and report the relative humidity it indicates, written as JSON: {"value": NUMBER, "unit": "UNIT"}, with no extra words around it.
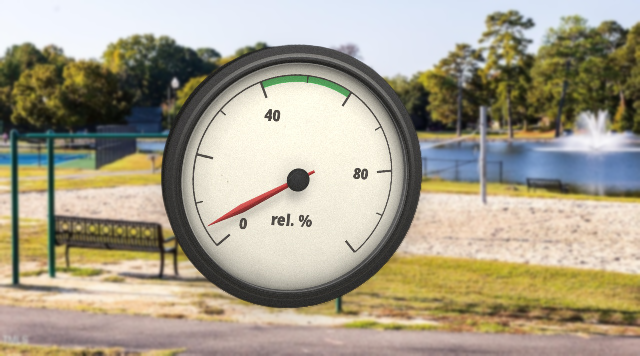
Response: {"value": 5, "unit": "%"}
